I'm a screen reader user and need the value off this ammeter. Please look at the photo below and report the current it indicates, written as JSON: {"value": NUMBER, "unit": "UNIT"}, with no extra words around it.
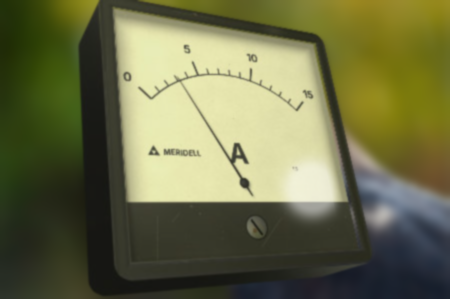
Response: {"value": 3, "unit": "A"}
